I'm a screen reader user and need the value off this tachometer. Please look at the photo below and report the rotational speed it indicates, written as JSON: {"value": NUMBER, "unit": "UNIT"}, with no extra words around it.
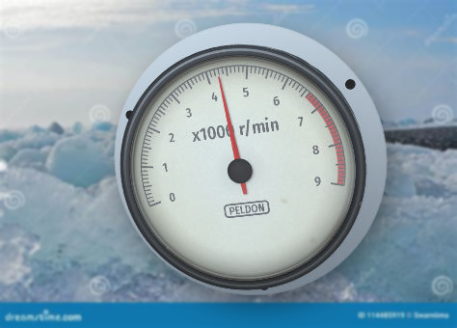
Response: {"value": 4300, "unit": "rpm"}
